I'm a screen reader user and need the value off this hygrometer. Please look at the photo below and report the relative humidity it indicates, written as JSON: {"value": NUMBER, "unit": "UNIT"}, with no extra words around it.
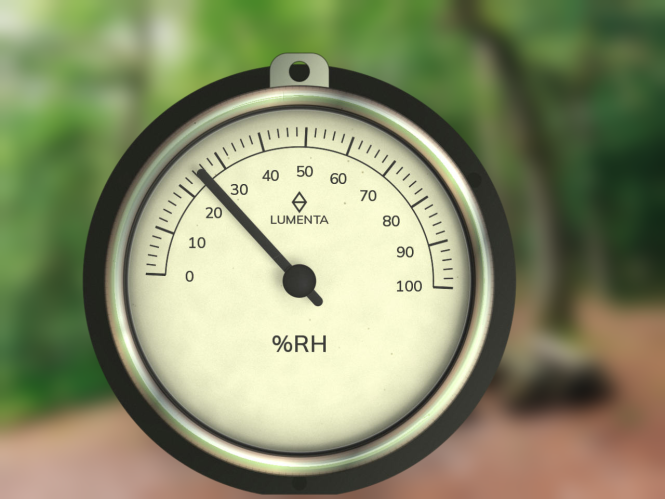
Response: {"value": 25, "unit": "%"}
